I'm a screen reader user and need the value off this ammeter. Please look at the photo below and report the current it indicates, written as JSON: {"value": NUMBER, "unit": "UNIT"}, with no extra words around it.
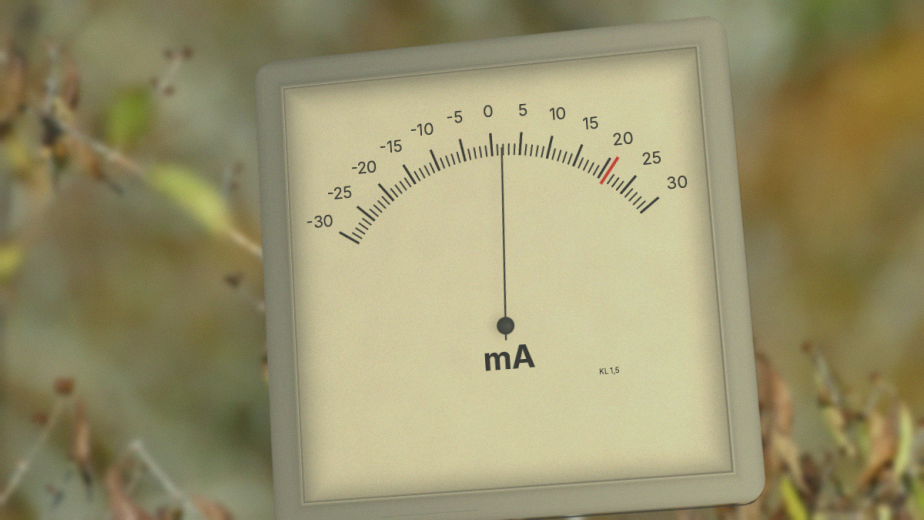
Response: {"value": 2, "unit": "mA"}
